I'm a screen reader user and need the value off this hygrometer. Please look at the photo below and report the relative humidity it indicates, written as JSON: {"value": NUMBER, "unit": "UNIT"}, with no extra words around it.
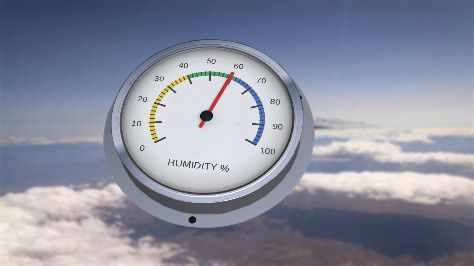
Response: {"value": 60, "unit": "%"}
